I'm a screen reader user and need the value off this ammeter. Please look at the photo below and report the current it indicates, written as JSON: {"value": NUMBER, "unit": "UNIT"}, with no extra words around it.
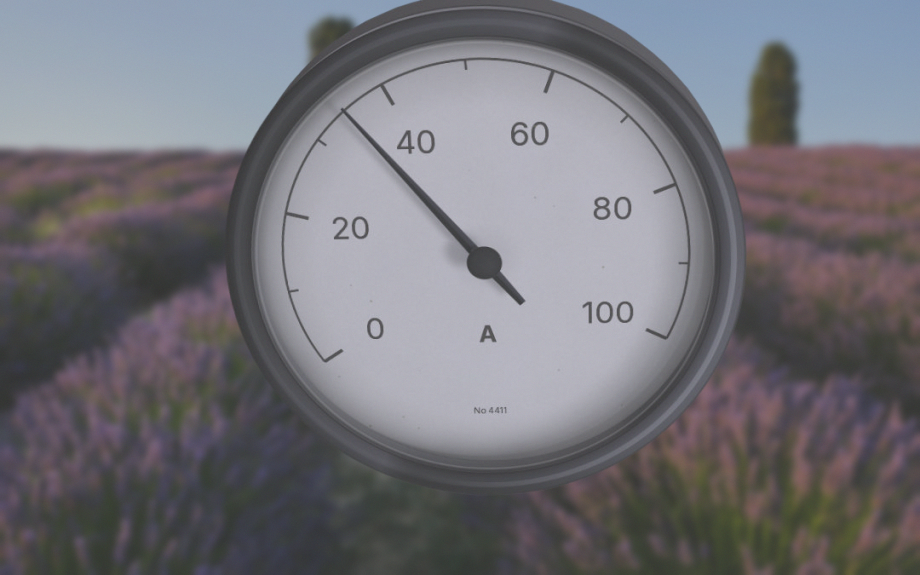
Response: {"value": 35, "unit": "A"}
